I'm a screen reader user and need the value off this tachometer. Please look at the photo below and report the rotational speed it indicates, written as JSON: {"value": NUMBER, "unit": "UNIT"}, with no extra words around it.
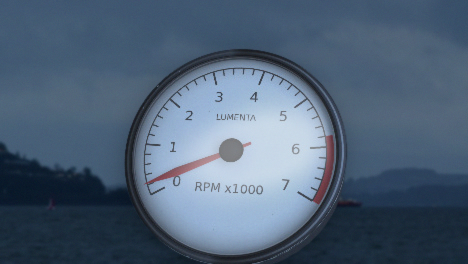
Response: {"value": 200, "unit": "rpm"}
